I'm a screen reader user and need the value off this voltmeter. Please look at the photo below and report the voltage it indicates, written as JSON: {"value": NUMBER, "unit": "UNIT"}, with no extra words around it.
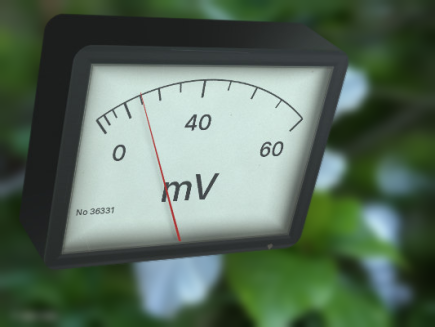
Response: {"value": 25, "unit": "mV"}
